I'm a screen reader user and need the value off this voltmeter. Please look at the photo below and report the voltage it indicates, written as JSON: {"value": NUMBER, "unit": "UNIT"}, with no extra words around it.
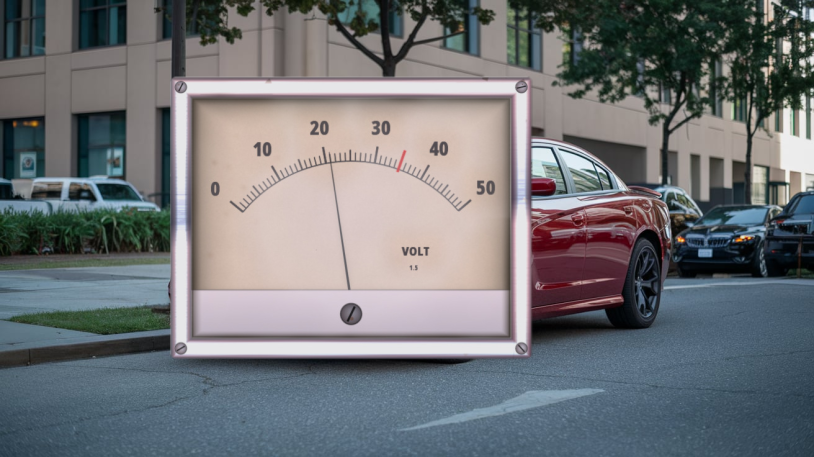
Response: {"value": 21, "unit": "V"}
